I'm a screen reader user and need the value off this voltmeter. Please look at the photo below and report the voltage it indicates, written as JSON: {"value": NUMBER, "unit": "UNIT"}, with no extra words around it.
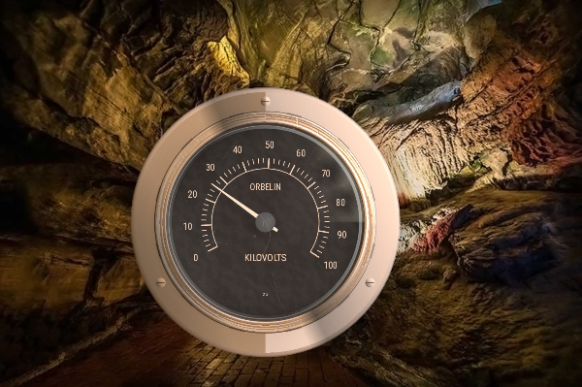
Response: {"value": 26, "unit": "kV"}
